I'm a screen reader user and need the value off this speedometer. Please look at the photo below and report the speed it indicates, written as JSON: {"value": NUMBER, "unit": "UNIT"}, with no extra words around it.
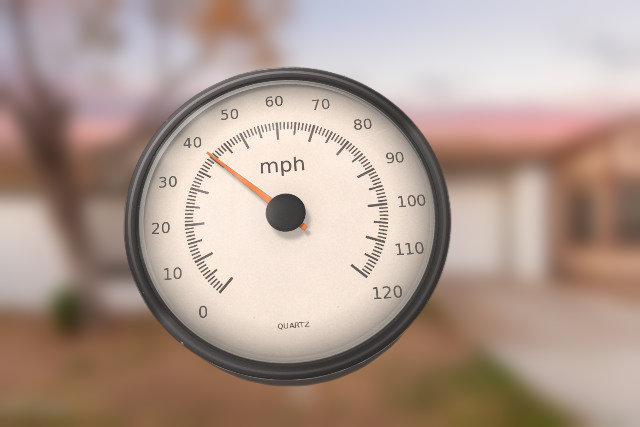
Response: {"value": 40, "unit": "mph"}
